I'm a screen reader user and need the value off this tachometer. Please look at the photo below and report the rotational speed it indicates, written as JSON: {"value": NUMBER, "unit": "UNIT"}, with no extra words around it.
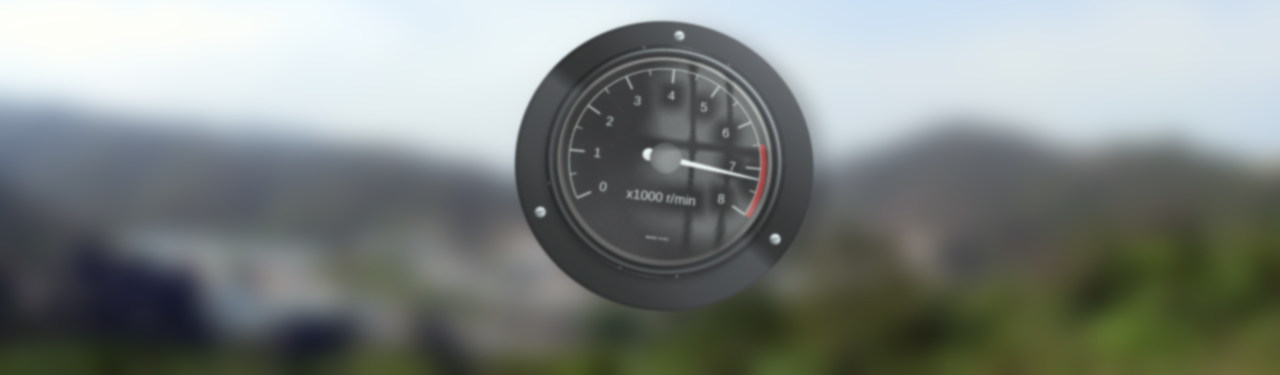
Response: {"value": 7250, "unit": "rpm"}
